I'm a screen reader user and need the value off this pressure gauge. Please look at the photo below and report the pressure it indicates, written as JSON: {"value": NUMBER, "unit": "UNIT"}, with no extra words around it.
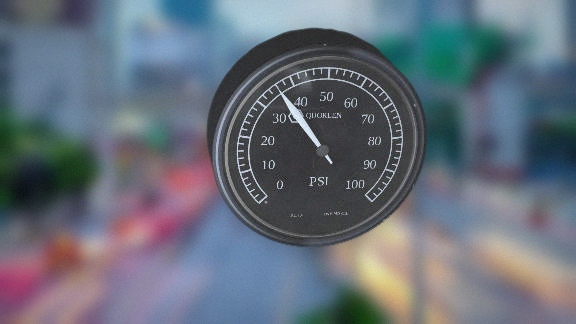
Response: {"value": 36, "unit": "psi"}
